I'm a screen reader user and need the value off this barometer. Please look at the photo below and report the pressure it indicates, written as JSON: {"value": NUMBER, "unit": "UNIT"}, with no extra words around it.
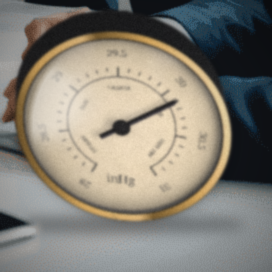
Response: {"value": 30.1, "unit": "inHg"}
